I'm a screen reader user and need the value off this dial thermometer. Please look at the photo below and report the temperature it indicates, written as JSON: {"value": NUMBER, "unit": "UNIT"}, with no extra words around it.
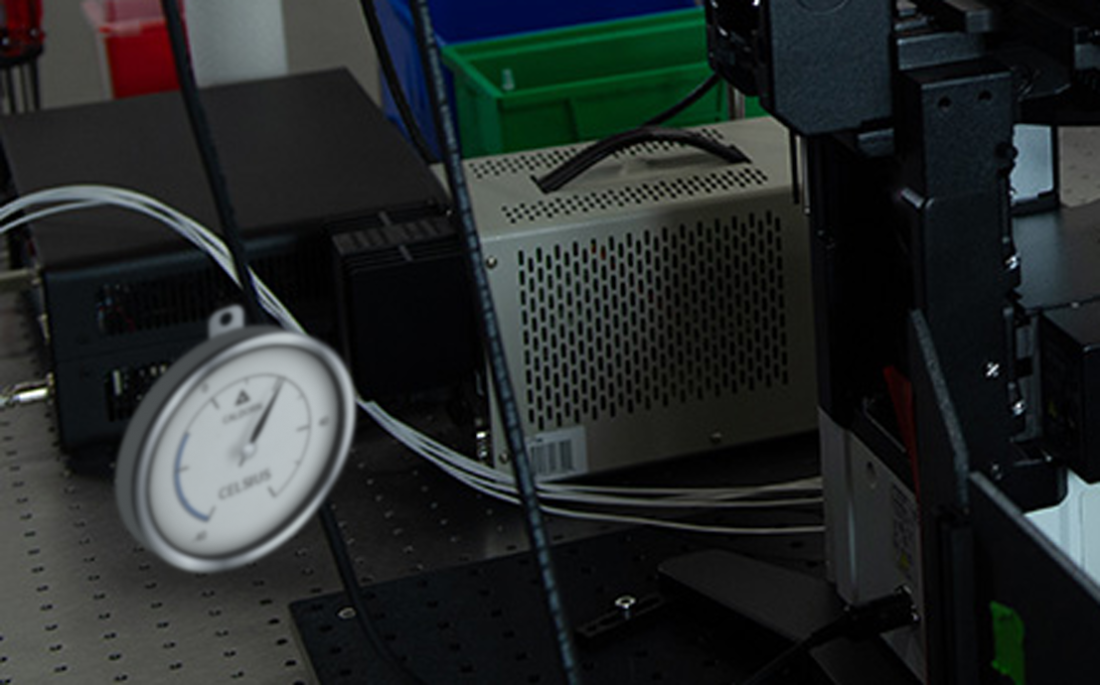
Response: {"value": 20, "unit": "°C"}
